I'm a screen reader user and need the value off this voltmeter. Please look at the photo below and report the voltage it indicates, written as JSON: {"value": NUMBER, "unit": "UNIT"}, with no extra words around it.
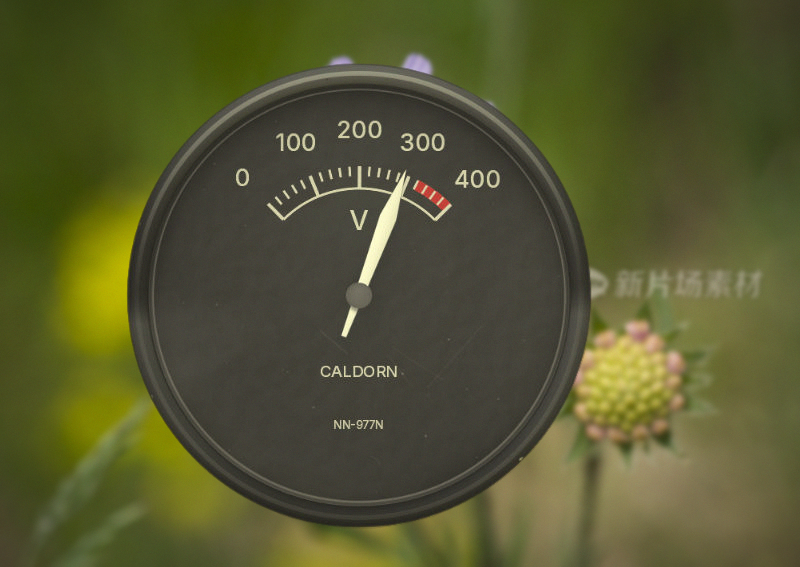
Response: {"value": 290, "unit": "V"}
